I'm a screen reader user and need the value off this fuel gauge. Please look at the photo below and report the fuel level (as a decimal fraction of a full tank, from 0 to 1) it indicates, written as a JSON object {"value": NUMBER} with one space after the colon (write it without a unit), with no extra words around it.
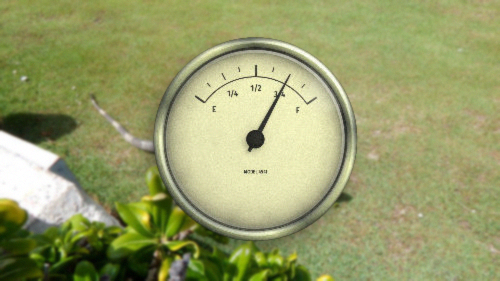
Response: {"value": 0.75}
